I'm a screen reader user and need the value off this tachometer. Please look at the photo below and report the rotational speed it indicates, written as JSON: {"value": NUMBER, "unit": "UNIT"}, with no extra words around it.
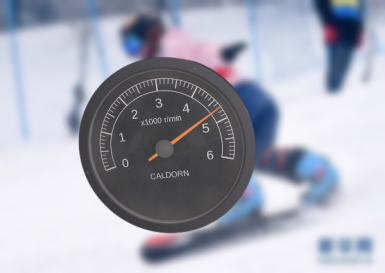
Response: {"value": 4700, "unit": "rpm"}
